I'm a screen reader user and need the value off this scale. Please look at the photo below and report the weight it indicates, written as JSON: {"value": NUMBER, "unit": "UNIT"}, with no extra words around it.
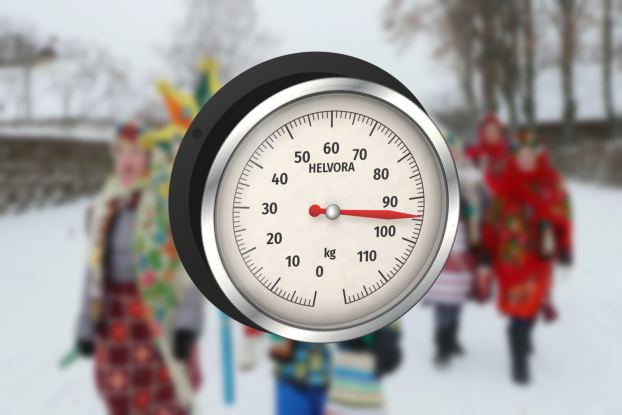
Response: {"value": 94, "unit": "kg"}
